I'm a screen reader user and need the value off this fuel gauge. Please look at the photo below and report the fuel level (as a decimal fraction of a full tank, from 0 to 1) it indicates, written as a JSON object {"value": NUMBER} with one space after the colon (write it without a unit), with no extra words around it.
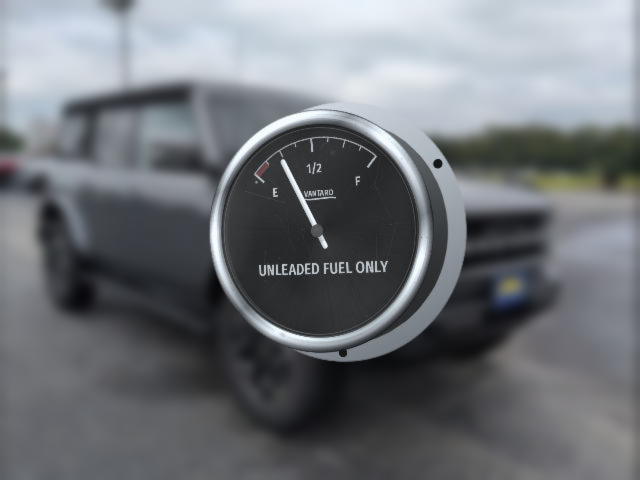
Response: {"value": 0.25}
